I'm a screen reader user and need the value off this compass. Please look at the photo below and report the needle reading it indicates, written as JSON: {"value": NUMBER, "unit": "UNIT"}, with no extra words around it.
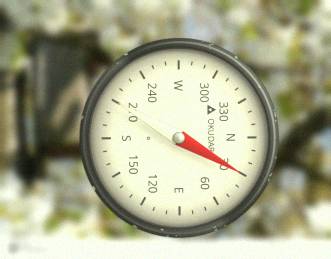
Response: {"value": 30, "unit": "°"}
